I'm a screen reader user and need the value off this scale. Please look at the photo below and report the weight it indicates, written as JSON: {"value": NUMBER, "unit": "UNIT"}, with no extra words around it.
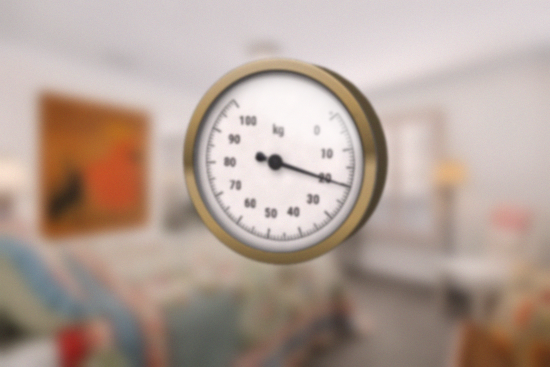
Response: {"value": 20, "unit": "kg"}
